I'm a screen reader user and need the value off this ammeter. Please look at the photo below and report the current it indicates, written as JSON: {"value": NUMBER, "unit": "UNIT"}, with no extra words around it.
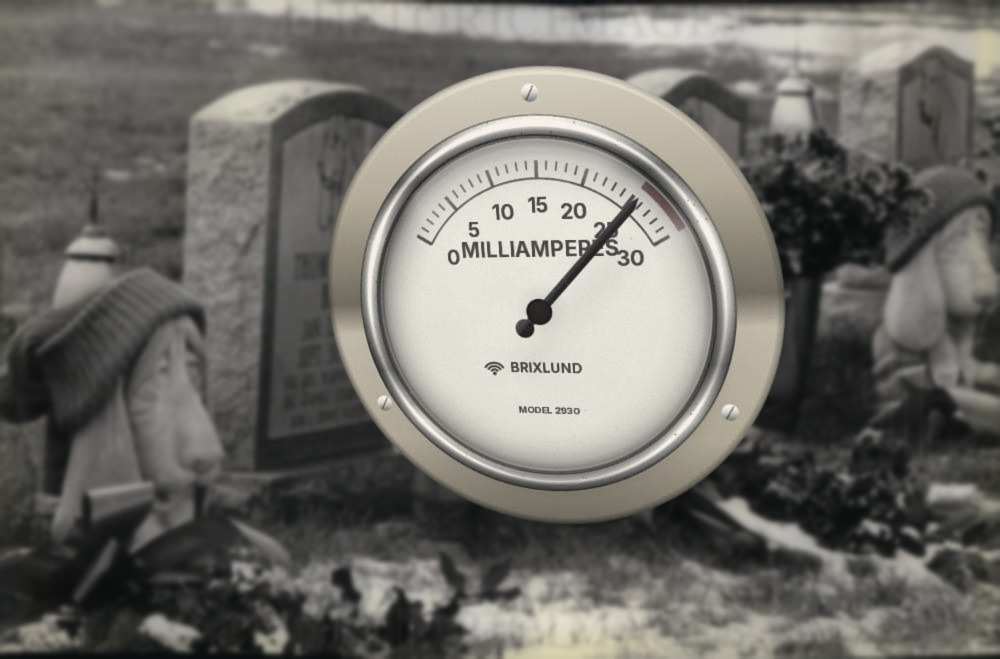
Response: {"value": 25.5, "unit": "mA"}
